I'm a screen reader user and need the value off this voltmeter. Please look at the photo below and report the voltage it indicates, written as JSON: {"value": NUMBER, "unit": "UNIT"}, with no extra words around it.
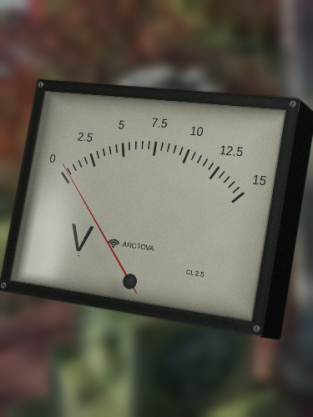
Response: {"value": 0.5, "unit": "V"}
